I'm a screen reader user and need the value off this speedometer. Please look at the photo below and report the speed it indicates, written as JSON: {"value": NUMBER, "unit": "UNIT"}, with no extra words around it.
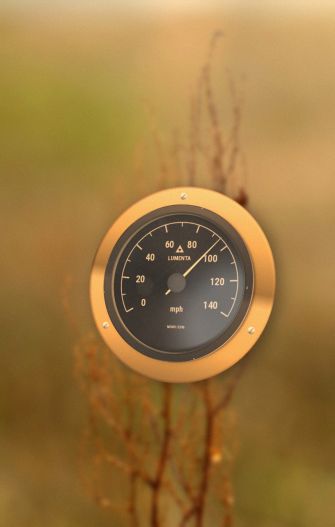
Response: {"value": 95, "unit": "mph"}
